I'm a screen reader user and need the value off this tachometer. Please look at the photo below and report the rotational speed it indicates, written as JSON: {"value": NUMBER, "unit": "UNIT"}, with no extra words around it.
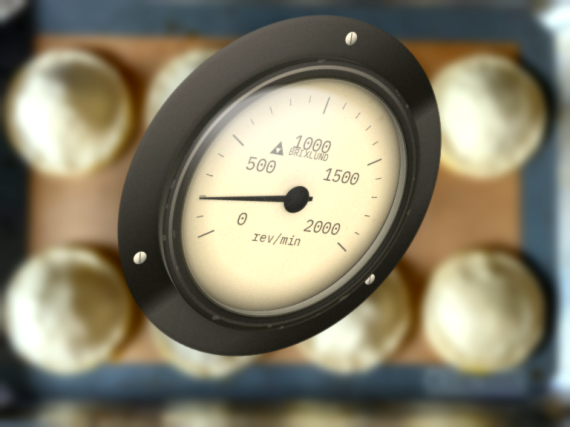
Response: {"value": 200, "unit": "rpm"}
